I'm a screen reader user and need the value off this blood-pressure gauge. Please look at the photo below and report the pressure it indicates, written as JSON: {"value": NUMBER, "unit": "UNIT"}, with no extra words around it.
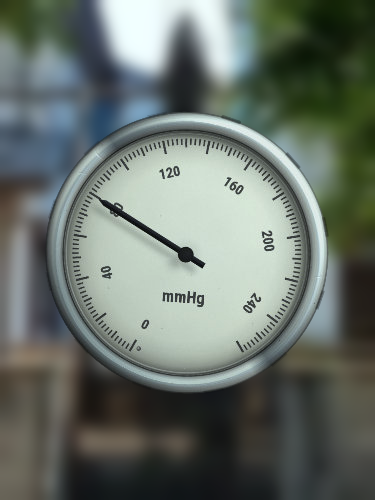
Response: {"value": 80, "unit": "mmHg"}
